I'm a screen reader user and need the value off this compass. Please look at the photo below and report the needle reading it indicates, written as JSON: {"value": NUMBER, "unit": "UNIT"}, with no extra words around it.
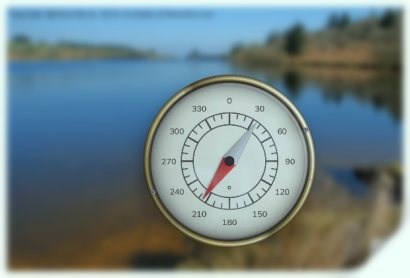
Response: {"value": 215, "unit": "°"}
